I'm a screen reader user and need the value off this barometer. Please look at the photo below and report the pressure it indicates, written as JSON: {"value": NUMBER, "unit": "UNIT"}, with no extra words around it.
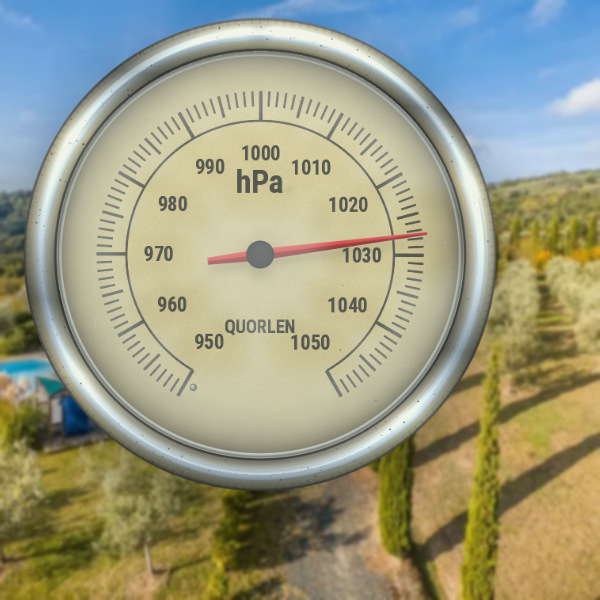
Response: {"value": 1027.5, "unit": "hPa"}
